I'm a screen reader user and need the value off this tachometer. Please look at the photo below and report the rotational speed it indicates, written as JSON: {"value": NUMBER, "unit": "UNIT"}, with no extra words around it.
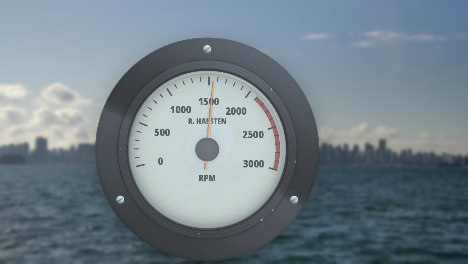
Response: {"value": 1550, "unit": "rpm"}
